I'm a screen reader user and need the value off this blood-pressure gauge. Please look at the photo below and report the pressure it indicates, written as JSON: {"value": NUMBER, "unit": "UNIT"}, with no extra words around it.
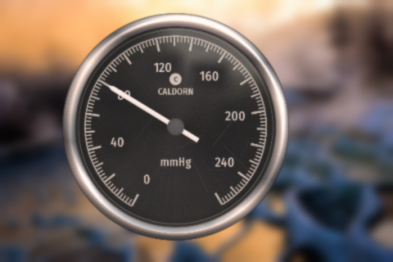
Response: {"value": 80, "unit": "mmHg"}
